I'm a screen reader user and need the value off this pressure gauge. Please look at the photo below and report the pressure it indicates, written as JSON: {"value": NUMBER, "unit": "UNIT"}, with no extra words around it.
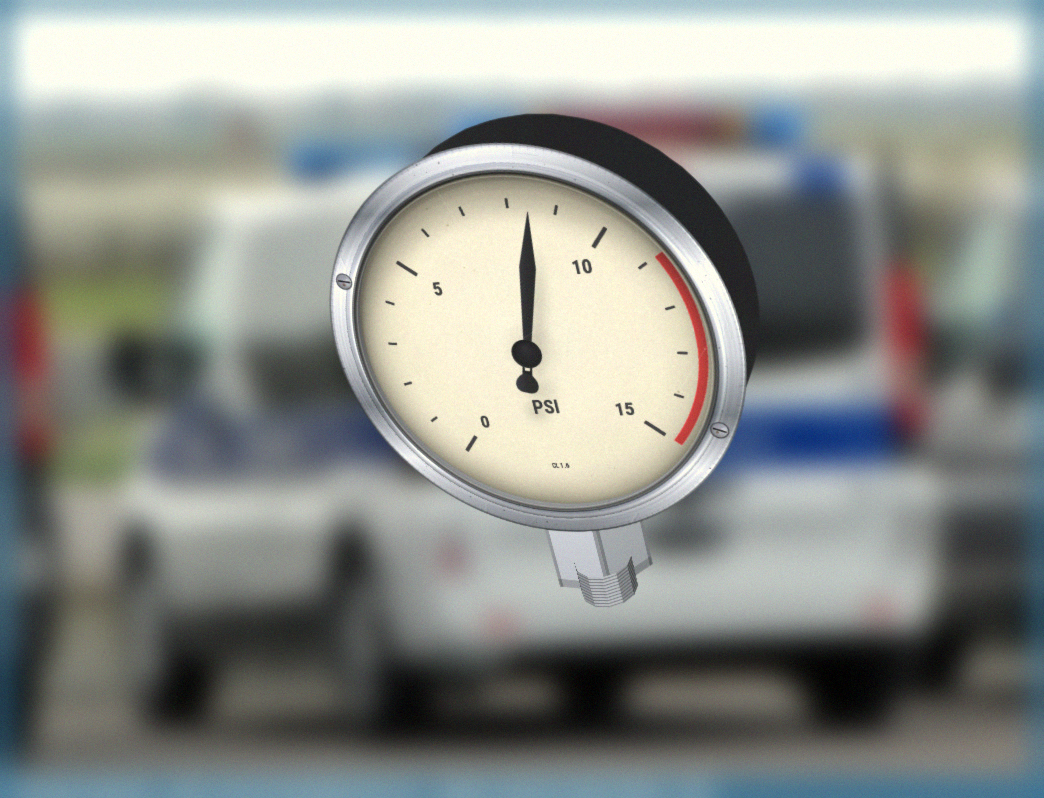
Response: {"value": 8.5, "unit": "psi"}
